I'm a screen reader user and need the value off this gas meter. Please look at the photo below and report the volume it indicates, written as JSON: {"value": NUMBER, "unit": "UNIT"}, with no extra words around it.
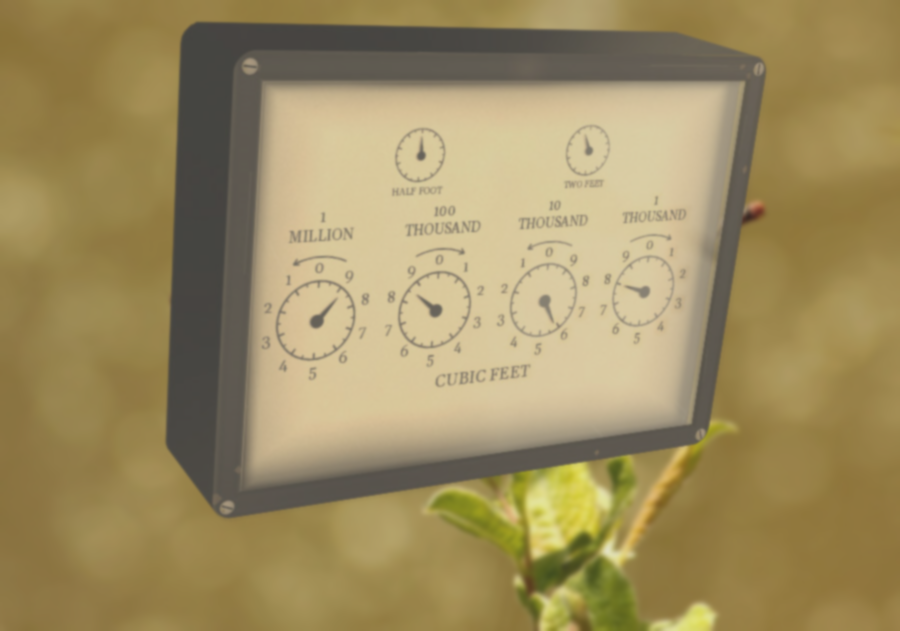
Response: {"value": 885800, "unit": "ft³"}
